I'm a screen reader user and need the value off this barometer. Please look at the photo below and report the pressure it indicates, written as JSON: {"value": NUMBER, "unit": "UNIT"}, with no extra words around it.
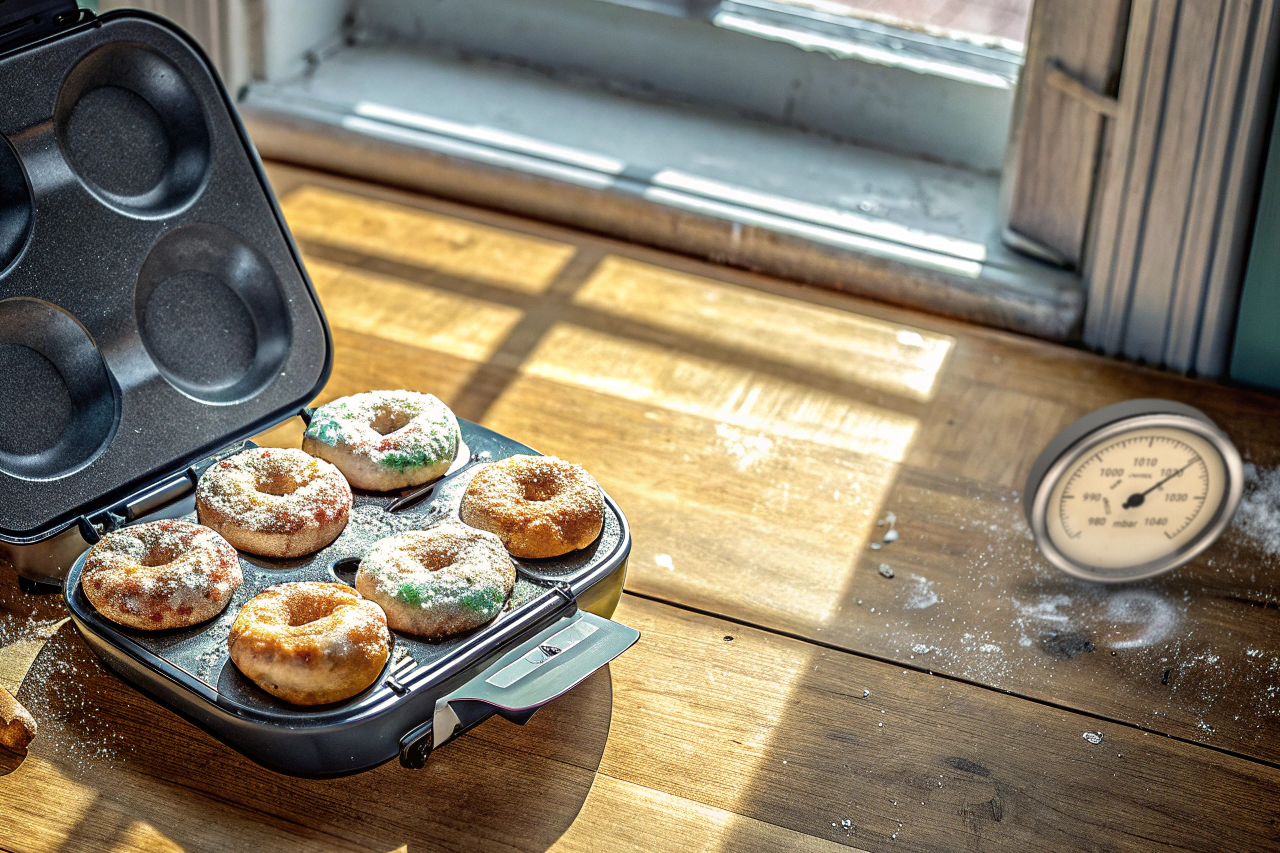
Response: {"value": 1020, "unit": "mbar"}
